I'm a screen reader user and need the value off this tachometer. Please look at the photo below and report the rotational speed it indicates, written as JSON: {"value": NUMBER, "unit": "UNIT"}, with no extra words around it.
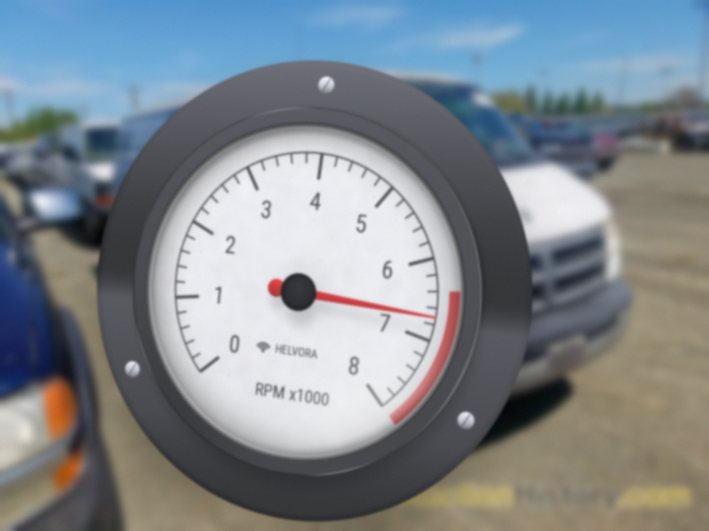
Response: {"value": 6700, "unit": "rpm"}
